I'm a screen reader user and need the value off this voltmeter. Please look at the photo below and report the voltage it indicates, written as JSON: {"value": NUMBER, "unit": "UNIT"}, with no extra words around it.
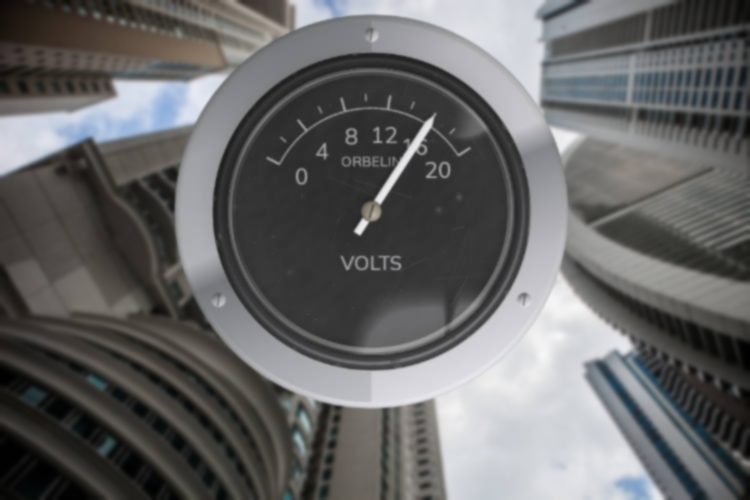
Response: {"value": 16, "unit": "V"}
